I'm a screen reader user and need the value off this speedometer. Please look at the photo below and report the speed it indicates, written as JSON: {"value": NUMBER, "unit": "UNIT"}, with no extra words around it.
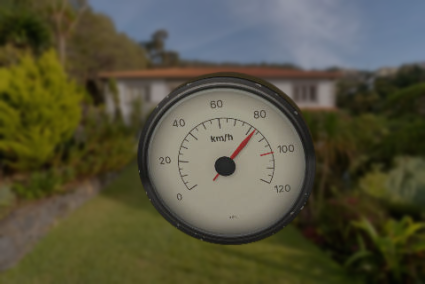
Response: {"value": 82.5, "unit": "km/h"}
